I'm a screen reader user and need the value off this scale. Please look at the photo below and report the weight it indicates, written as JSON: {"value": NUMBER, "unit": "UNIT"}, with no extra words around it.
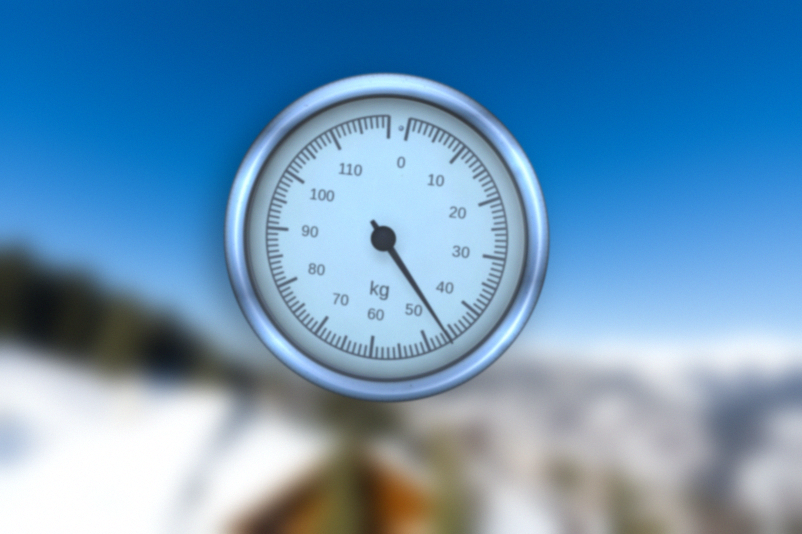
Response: {"value": 46, "unit": "kg"}
